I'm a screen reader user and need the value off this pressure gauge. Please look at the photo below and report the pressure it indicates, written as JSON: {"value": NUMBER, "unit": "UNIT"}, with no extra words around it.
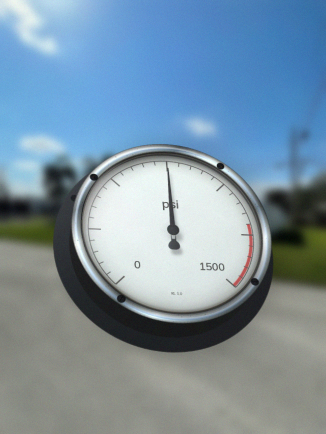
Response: {"value": 750, "unit": "psi"}
